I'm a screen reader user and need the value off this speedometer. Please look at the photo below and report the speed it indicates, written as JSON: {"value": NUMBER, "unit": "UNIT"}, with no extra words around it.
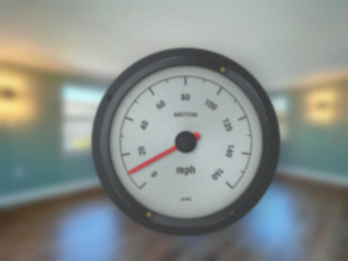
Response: {"value": 10, "unit": "mph"}
